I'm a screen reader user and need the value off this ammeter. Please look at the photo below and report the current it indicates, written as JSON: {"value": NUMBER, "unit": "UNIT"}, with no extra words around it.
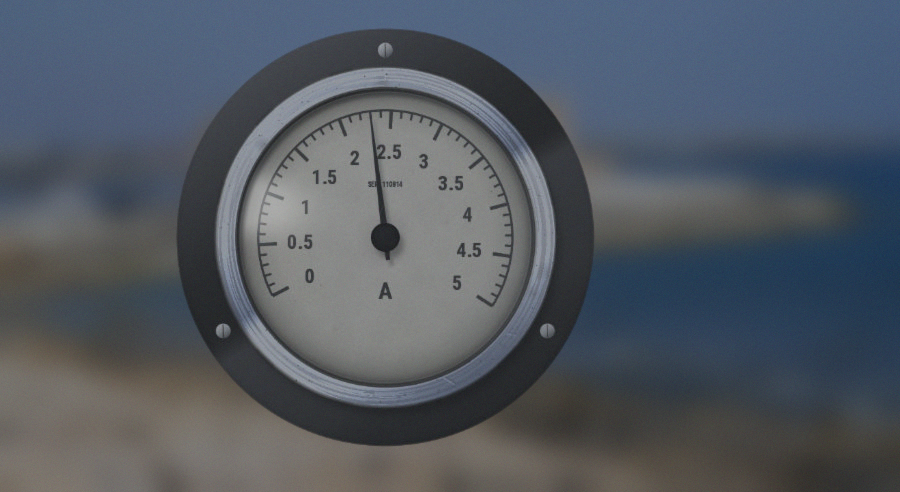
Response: {"value": 2.3, "unit": "A"}
